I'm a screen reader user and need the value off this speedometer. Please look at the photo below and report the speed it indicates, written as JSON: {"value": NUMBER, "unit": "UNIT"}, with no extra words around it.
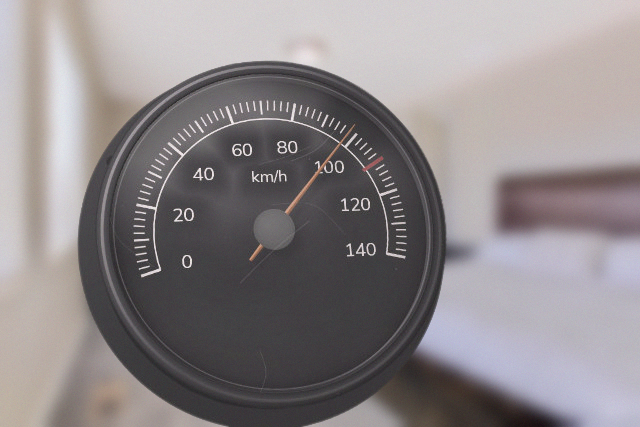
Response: {"value": 98, "unit": "km/h"}
